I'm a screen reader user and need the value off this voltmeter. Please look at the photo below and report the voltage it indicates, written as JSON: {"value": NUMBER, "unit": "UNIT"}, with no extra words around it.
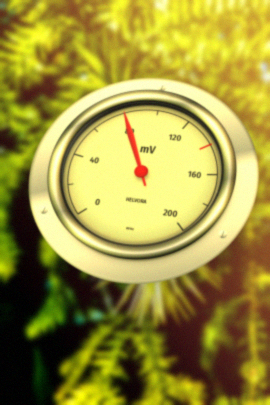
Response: {"value": 80, "unit": "mV"}
